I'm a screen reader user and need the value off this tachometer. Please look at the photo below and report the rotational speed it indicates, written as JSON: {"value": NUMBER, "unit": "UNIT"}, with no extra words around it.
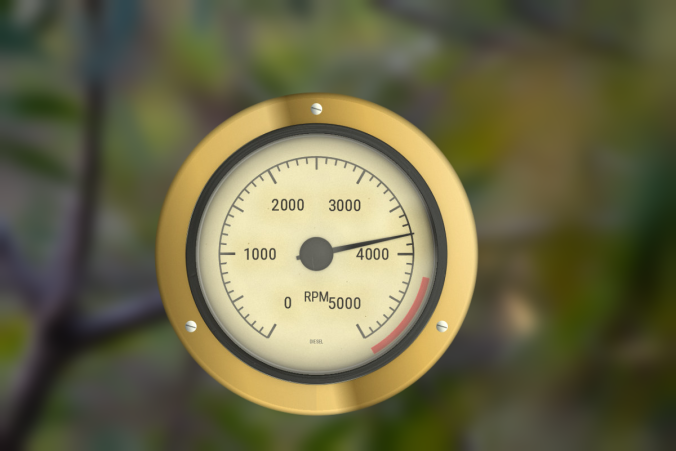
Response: {"value": 3800, "unit": "rpm"}
